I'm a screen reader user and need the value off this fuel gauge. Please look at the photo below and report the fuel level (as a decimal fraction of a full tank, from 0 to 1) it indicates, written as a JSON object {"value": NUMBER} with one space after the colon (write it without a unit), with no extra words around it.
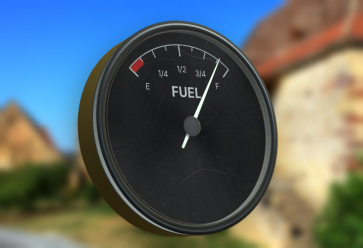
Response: {"value": 0.875}
